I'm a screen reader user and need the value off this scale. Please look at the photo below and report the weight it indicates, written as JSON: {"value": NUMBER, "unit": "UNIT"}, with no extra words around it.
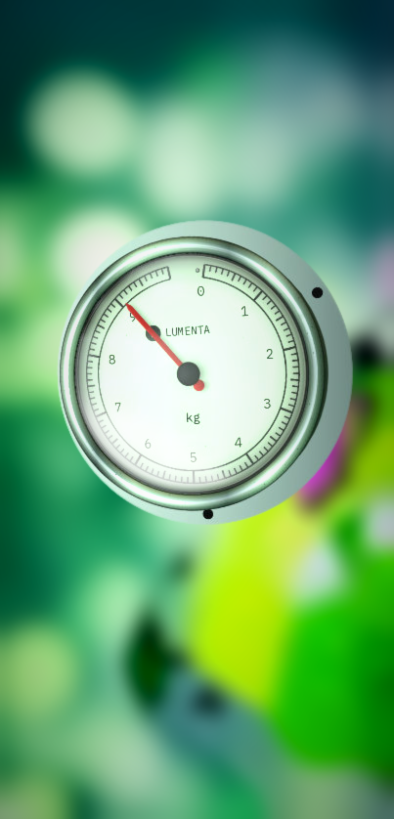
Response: {"value": 9.1, "unit": "kg"}
